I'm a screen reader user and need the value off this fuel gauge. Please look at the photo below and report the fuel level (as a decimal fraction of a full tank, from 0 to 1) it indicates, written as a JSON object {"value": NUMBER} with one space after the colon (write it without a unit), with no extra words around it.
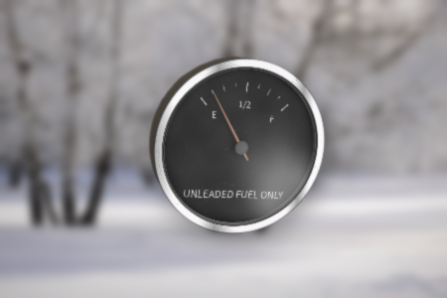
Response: {"value": 0.125}
